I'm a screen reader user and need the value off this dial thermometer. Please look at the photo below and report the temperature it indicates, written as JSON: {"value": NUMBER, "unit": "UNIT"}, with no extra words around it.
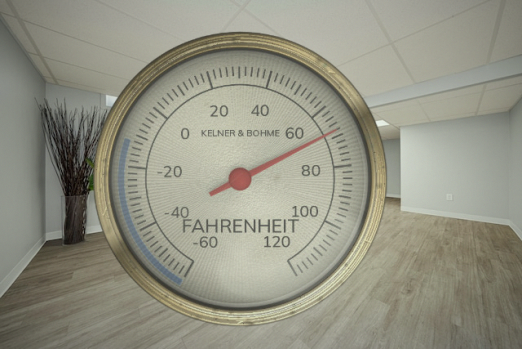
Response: {"value": 68, "unit": "°F"}
